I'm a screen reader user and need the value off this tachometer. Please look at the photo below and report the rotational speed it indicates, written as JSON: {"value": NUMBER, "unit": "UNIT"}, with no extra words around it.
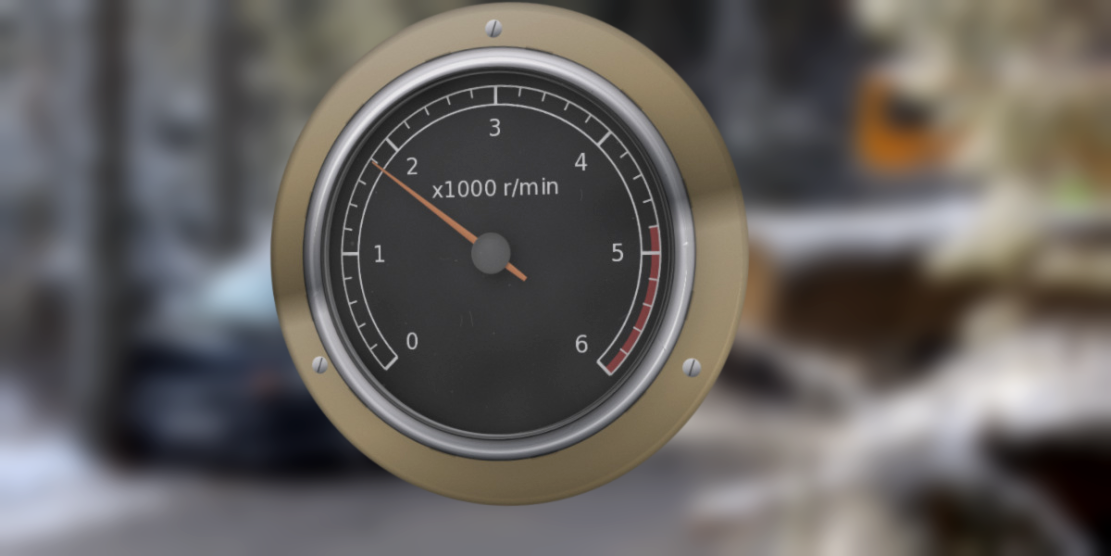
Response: {"value": 1800, "unit": "rpm"}
